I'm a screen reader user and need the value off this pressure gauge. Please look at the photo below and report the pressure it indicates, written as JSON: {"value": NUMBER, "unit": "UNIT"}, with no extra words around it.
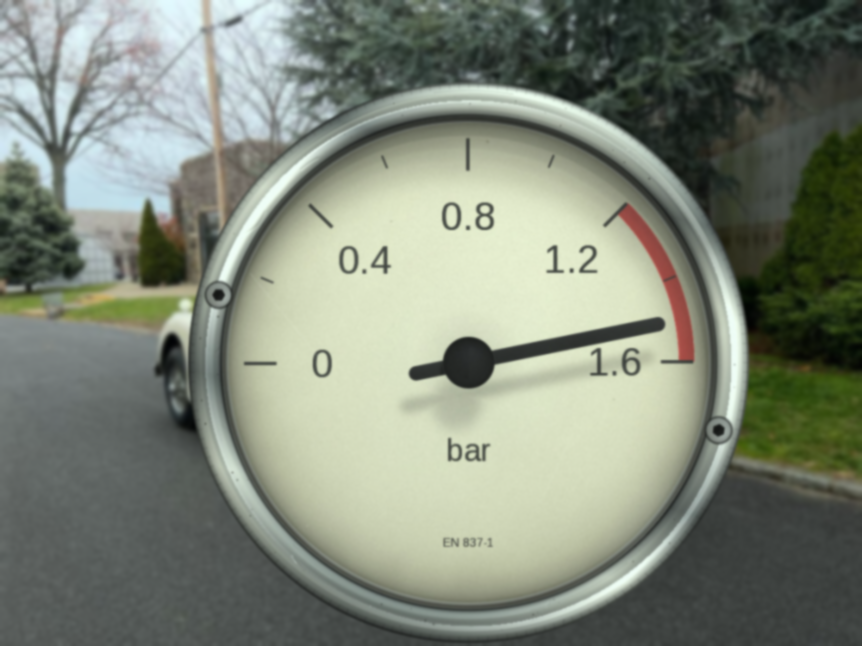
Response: {"value": 1.5, "unit": "bar"}
